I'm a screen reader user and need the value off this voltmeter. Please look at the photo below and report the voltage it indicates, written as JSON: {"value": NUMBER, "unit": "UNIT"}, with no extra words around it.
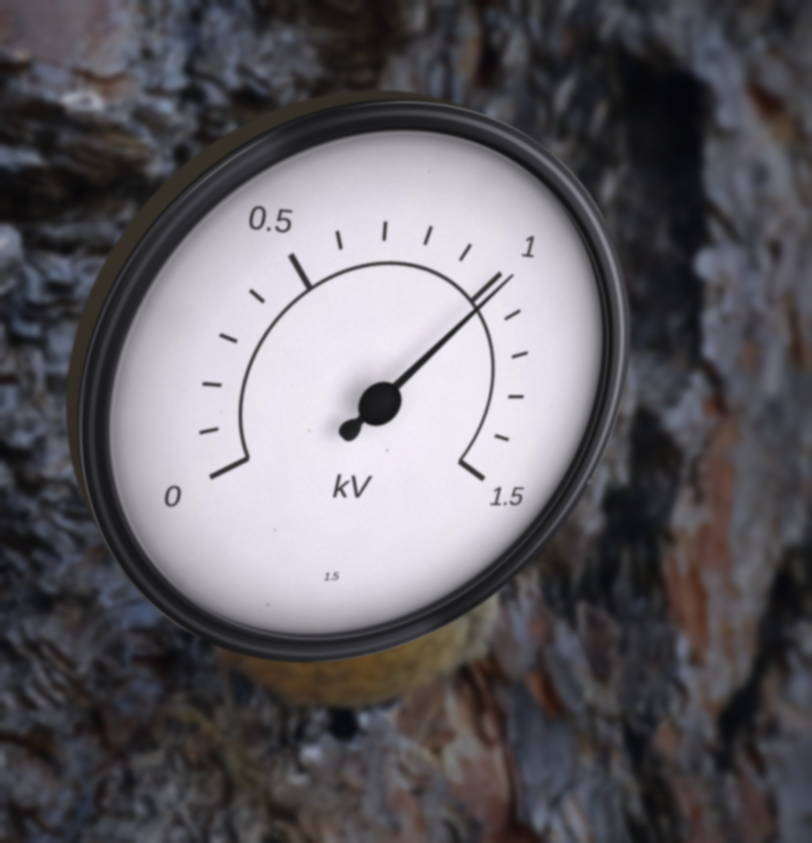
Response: {"value": 1, "unit": "kV"}
